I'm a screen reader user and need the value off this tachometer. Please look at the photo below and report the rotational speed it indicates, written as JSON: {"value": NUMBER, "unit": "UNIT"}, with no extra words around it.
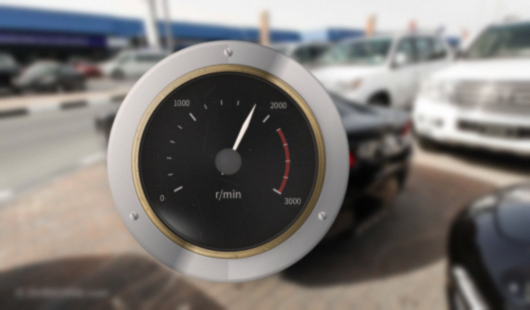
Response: {"value": 1800, "unit": "rpm"}
